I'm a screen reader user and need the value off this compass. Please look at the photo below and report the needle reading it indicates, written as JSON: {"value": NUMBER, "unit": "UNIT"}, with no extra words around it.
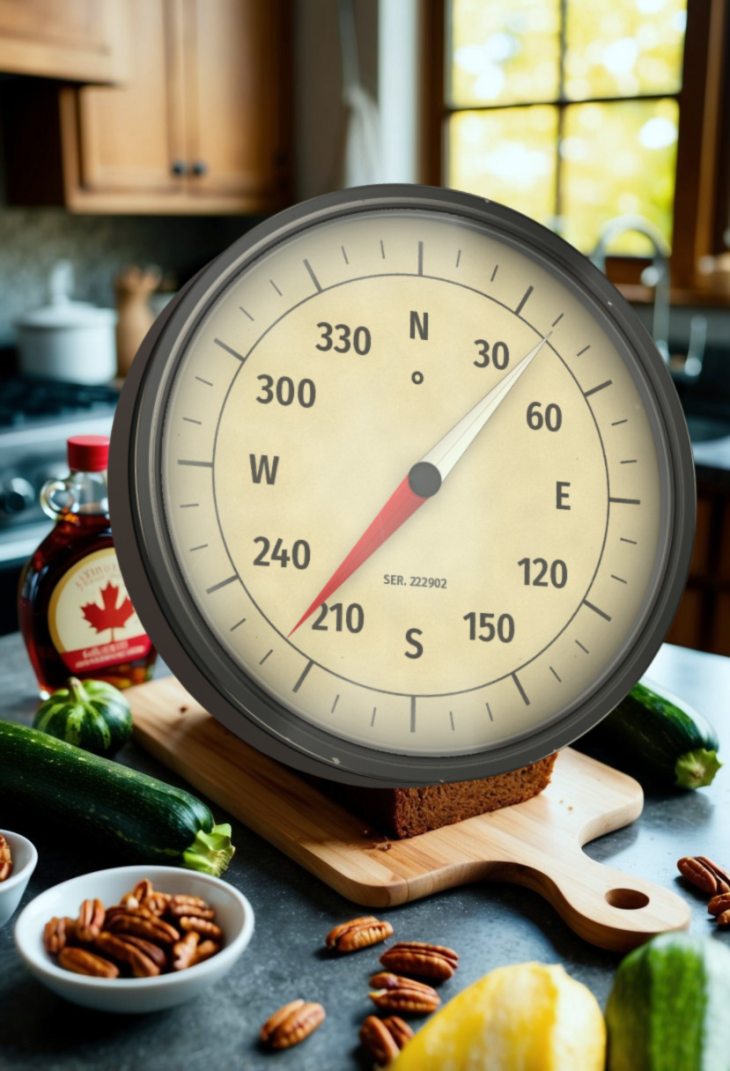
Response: {"value": 220, "unit": "°"}
